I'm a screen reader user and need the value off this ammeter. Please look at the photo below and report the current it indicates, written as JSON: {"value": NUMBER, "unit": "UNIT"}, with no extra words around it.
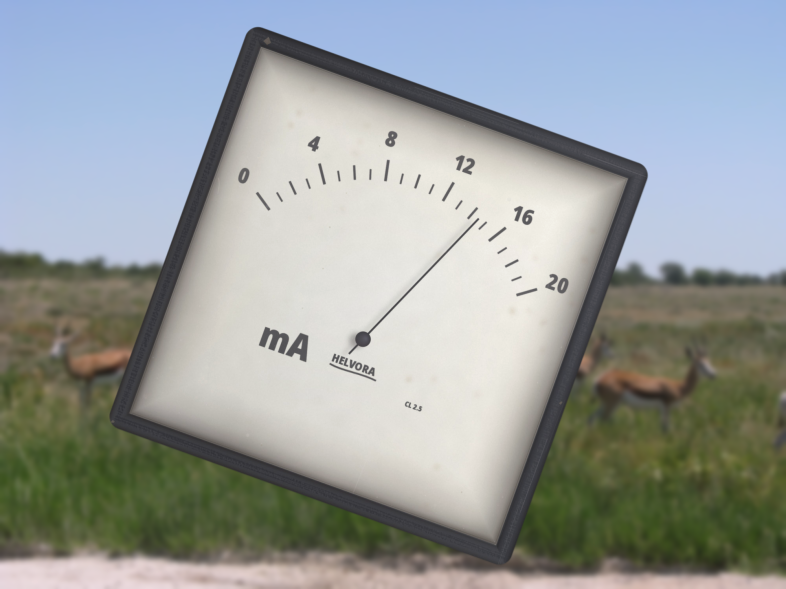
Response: {"value": 14.5, "unit": "mA"}
